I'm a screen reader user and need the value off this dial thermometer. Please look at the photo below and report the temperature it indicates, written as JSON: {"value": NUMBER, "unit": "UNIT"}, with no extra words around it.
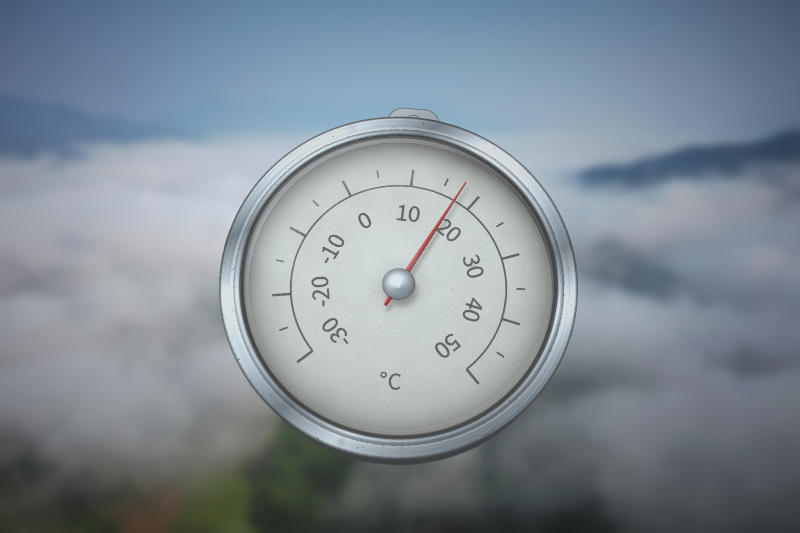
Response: {"value": 17.5, "unit": "°C"}
